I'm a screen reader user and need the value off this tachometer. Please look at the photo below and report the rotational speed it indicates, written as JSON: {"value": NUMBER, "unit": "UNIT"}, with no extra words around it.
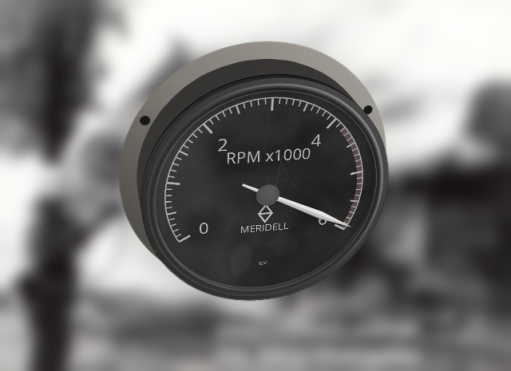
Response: {"value": 5900, "unit": "rpm"}
